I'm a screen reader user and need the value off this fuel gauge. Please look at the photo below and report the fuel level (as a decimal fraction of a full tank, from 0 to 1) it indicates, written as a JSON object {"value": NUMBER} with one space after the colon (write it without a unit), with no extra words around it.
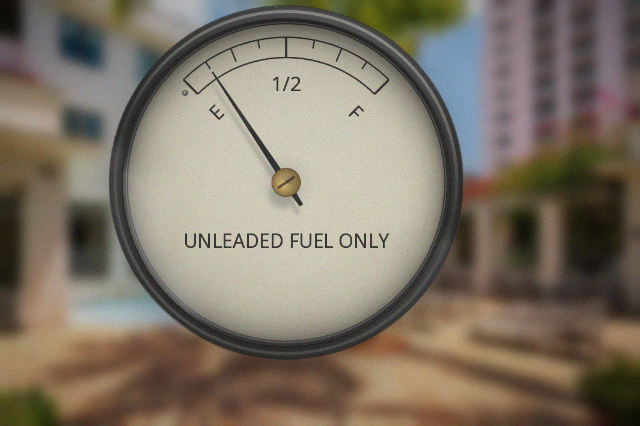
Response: {"value": 0.125}
